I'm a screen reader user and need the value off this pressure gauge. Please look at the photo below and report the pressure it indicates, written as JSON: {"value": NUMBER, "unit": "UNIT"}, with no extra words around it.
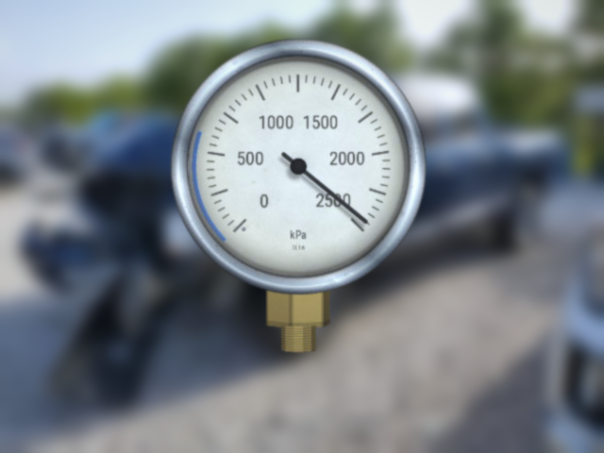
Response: {"value": 2450, "unit": "kPa"}
